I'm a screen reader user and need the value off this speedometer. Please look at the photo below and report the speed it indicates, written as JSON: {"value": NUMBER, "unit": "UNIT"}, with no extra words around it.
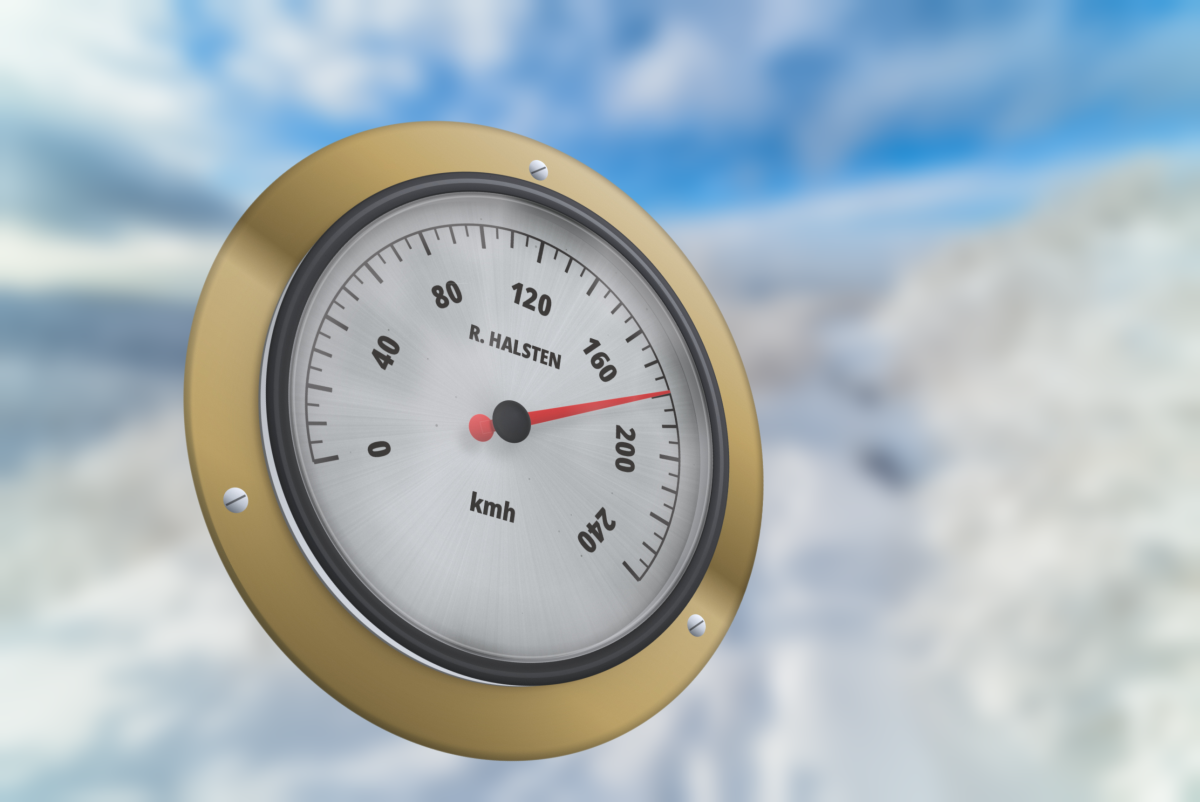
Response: {"value": 180, "unit": "km/h"}
